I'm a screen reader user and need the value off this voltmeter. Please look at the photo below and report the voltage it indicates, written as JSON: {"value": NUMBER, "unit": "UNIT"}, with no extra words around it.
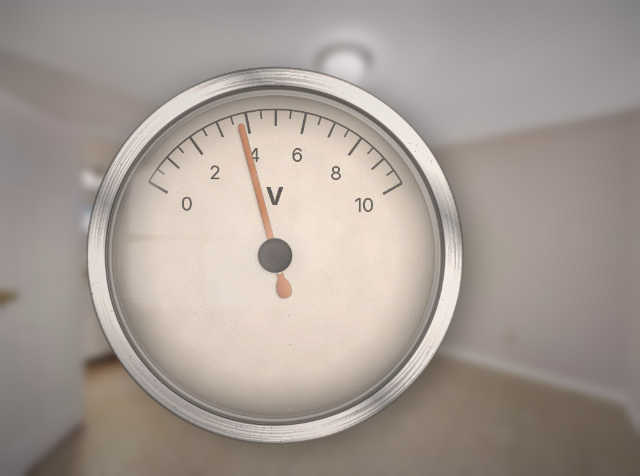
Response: {"value": 3.75, "unit": "V"}
